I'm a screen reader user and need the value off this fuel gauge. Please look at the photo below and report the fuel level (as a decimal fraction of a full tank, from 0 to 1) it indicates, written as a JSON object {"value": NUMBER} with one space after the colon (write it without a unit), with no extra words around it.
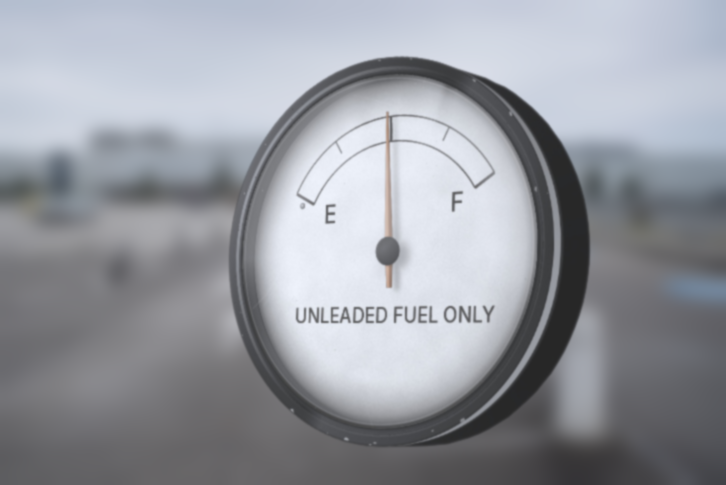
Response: {"value": 0.5}
